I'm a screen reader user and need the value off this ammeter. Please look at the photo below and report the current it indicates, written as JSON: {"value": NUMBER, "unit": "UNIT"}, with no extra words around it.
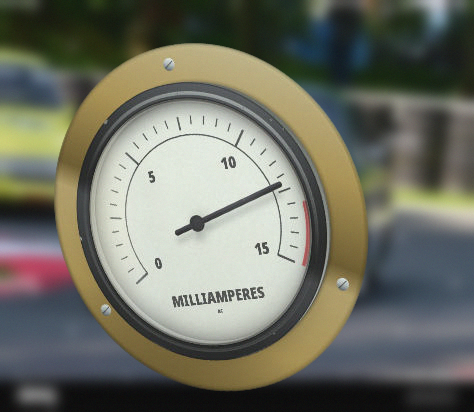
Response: {"value": 12.25, "unit": "mA"}
